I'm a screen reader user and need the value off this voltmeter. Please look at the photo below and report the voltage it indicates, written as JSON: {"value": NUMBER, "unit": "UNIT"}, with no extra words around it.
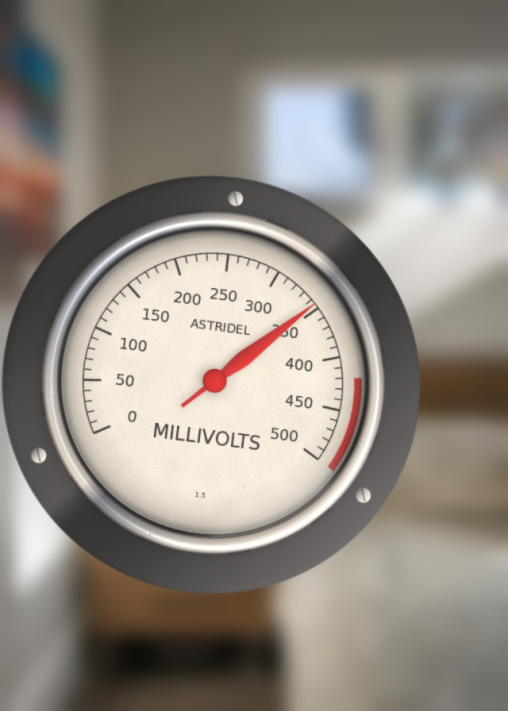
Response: {"value": 345, "unit": "mV"}
